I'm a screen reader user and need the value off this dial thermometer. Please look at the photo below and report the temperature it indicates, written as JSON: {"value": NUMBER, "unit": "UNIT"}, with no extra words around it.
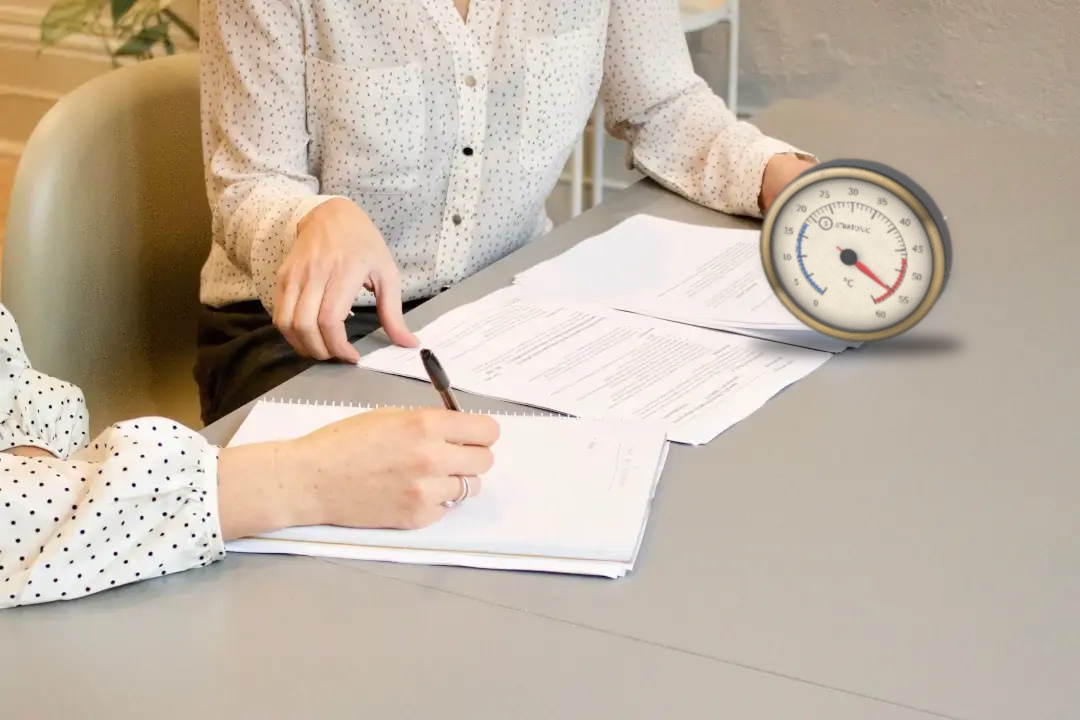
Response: {"value": 55, "unit": "°C"}
